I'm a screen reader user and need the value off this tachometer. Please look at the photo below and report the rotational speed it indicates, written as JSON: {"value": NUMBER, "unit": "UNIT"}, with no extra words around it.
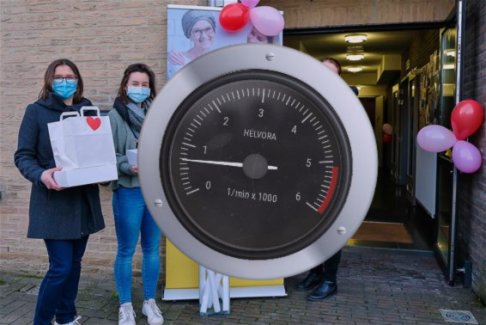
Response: {"value": 700, "unit": "rpm"}
